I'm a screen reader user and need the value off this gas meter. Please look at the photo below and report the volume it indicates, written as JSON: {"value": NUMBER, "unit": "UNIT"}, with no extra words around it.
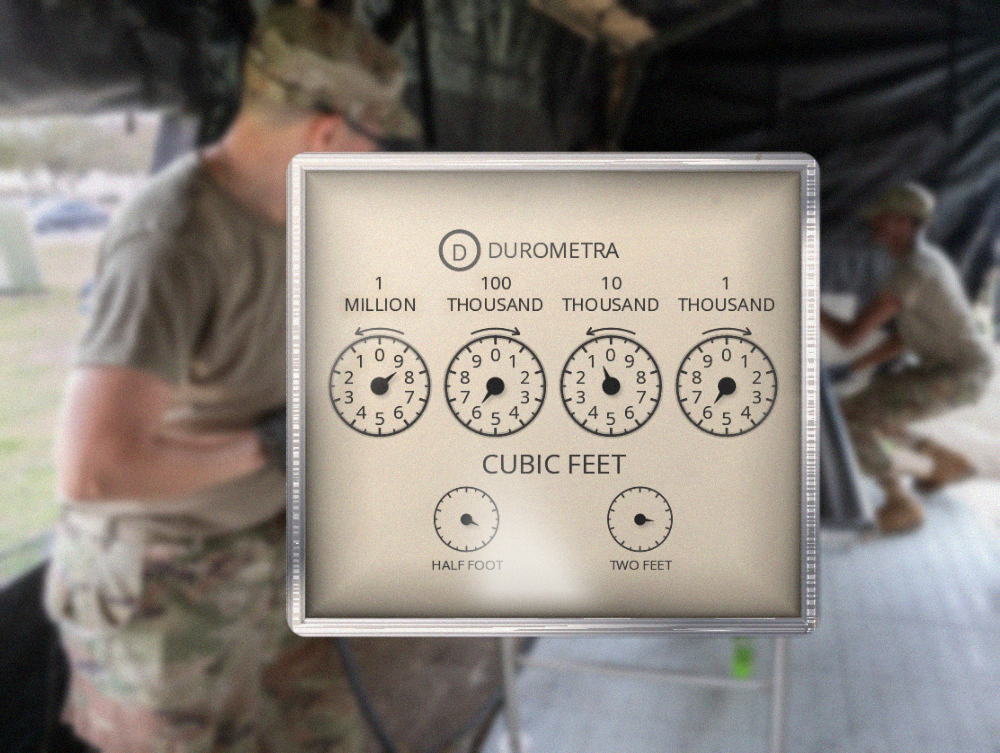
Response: {"value": 860600, "unit": "ft³"}
